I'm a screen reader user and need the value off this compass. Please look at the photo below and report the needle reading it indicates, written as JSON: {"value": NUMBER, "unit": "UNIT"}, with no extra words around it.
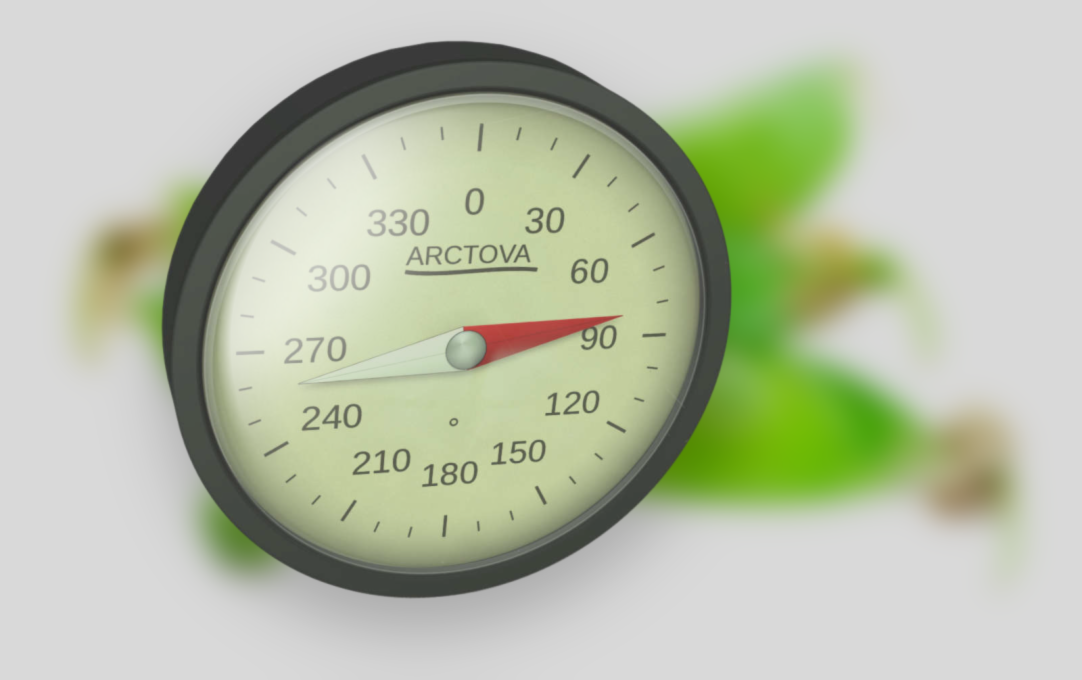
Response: {"value": 80, "unit": "°"}
